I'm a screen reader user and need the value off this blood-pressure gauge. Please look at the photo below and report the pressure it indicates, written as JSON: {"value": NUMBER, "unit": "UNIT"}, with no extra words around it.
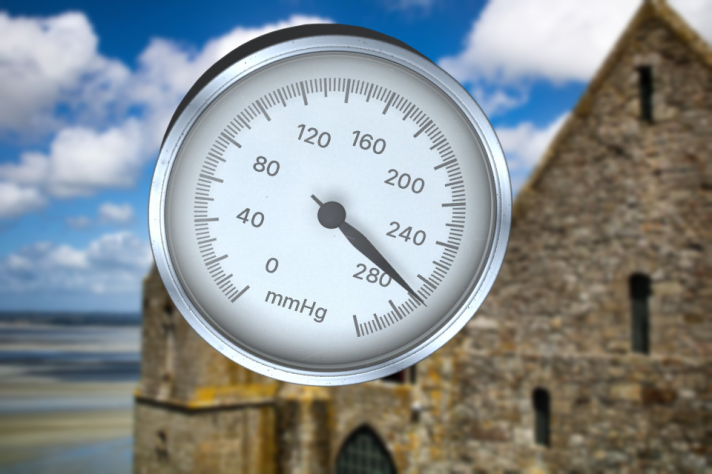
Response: {"value": 268, "unit": "mmHg"}
